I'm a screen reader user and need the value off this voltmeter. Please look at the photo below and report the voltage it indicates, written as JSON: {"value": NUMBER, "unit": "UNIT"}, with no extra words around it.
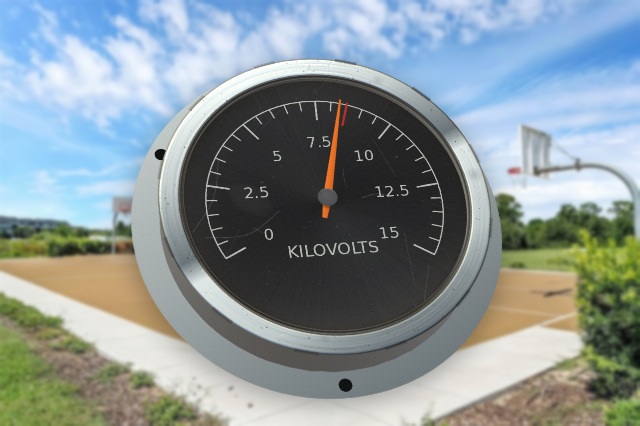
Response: {"value": 8.25, "unit": "kV"}
